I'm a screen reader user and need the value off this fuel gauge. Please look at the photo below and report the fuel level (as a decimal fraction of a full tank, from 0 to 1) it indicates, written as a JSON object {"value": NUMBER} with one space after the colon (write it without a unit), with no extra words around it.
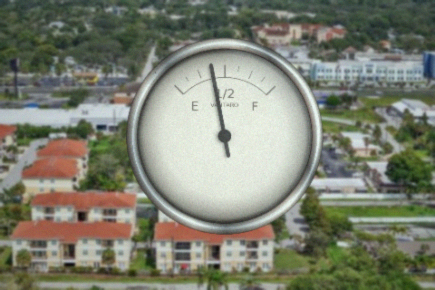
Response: {"value": 0.375}
